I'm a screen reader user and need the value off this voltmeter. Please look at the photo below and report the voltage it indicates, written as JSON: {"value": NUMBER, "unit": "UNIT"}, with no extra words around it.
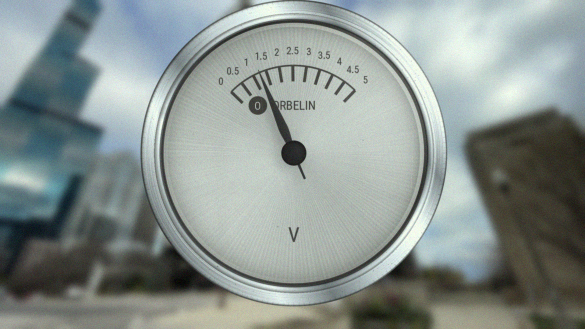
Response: {"value": 1.25, "unit": "V"}
